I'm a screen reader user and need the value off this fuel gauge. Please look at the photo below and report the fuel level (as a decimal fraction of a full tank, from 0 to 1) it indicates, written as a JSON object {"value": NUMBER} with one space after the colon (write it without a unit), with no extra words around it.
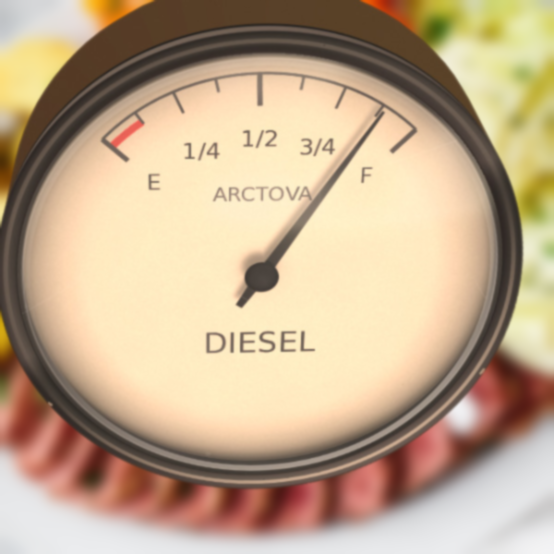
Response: {"value": 0.875}
